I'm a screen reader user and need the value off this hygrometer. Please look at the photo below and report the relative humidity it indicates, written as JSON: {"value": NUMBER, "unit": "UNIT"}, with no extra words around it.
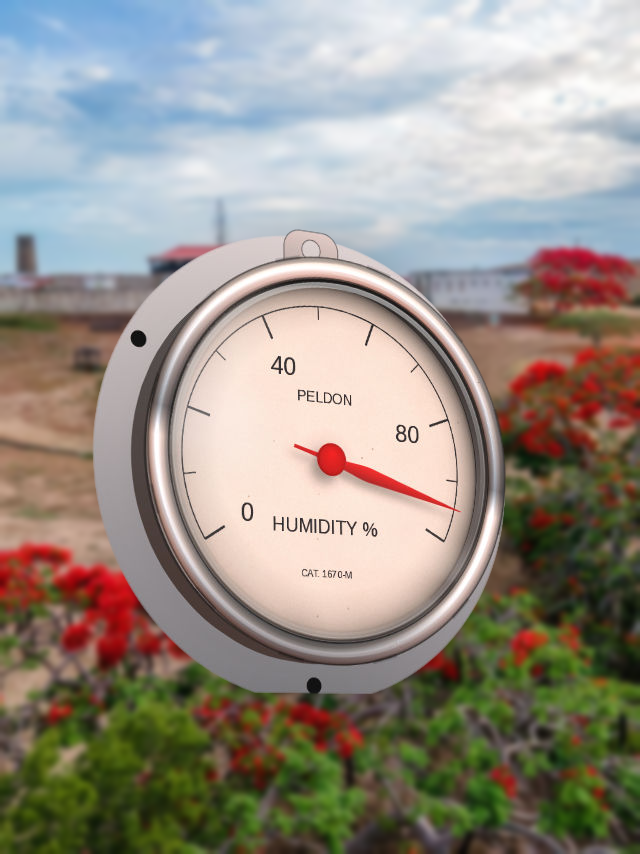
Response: {"value": 95, "unit": "%"}
